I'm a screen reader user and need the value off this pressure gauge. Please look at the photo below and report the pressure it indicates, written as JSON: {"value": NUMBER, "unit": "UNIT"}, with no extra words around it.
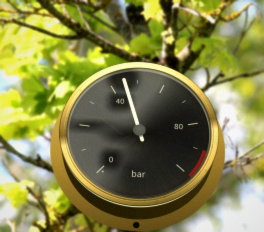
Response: {"value": 45, "unit": "bar"}
